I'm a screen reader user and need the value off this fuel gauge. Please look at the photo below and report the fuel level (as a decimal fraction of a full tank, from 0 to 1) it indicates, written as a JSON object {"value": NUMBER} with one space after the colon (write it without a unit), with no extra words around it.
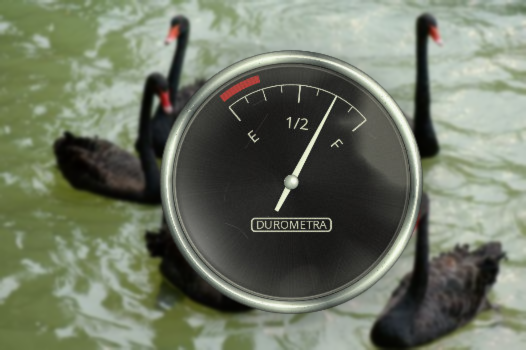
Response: {"value": 0.75}
